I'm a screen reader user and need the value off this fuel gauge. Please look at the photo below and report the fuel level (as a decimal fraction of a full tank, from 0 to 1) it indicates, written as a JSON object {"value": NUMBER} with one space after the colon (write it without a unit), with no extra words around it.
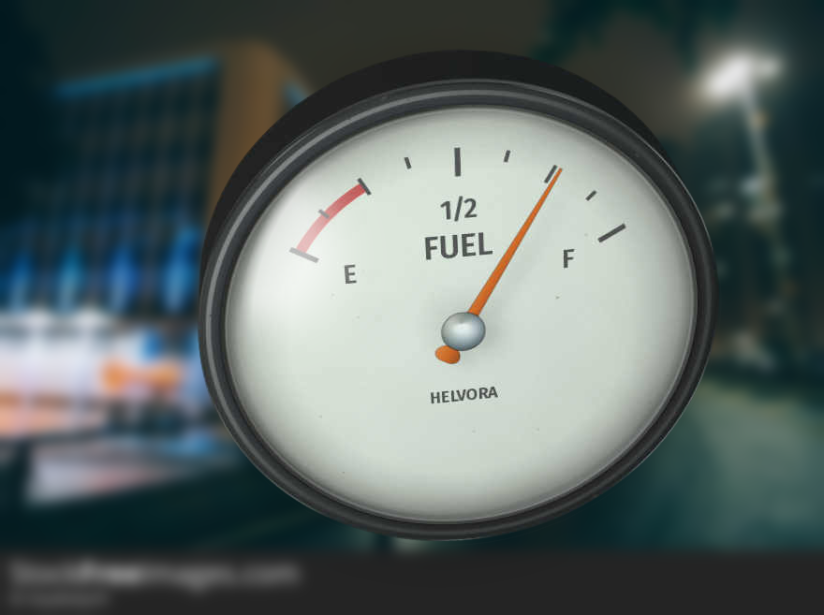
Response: {"value": 0.75}
